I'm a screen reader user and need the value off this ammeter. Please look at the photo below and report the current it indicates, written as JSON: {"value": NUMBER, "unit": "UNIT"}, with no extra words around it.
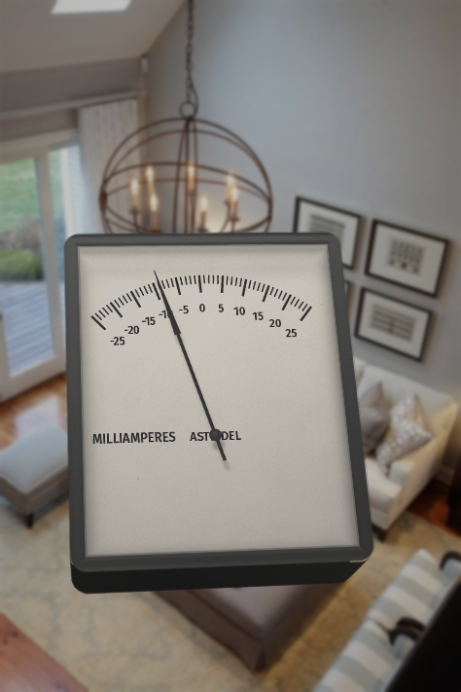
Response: {"value": -9, "unit": "mA"}
